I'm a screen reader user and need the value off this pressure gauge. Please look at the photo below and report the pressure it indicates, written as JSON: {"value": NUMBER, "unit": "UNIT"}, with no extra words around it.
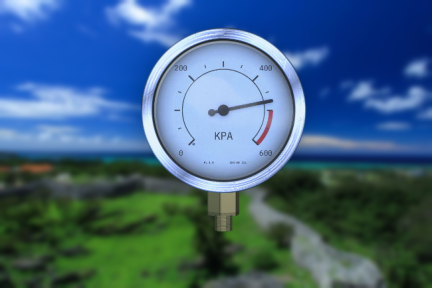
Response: {"value": 475, "unit": "kPa"}
